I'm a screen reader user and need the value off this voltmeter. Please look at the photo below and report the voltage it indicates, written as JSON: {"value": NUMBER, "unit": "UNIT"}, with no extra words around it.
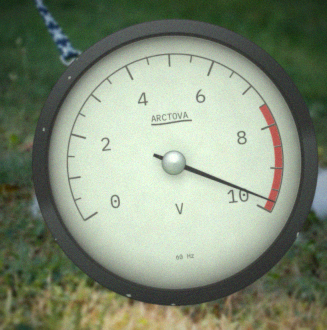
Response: {"value": 9.75, "unit": "V"}
